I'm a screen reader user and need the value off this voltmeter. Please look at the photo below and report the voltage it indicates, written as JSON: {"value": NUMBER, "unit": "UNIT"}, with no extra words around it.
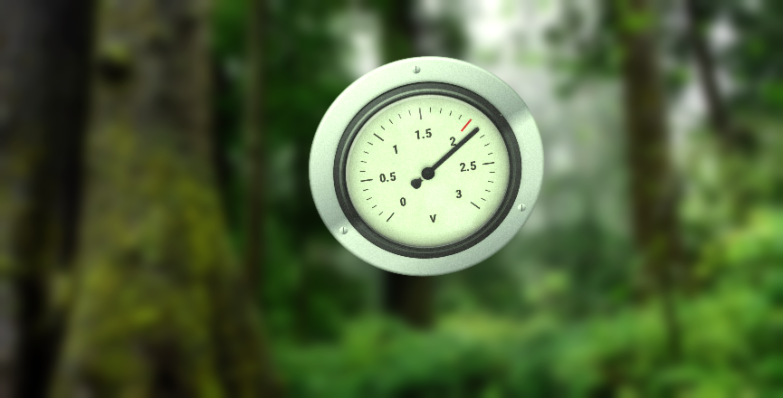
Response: {"value": 2.1, "unit": "V"}
